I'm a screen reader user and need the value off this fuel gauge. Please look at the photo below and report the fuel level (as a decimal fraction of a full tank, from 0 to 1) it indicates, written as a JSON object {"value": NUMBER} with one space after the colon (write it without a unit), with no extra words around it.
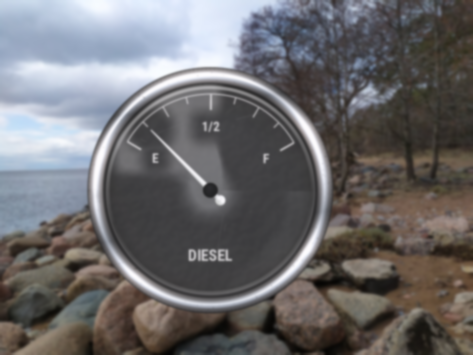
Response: {"value": 0.125}
